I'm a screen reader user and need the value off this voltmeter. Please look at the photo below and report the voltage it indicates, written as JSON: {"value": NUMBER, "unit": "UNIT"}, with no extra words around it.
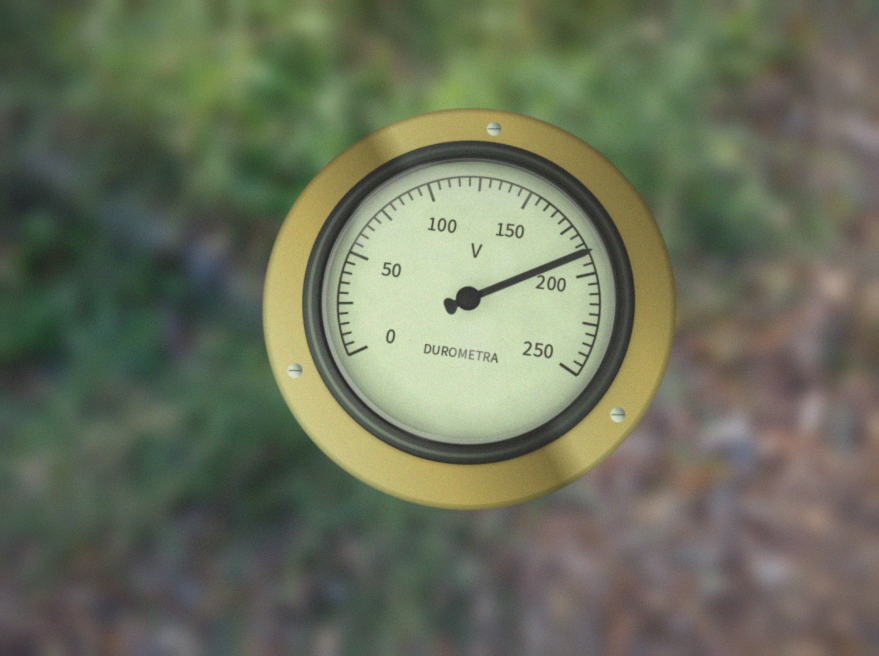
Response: {"value": 190, "unit": "V"}
